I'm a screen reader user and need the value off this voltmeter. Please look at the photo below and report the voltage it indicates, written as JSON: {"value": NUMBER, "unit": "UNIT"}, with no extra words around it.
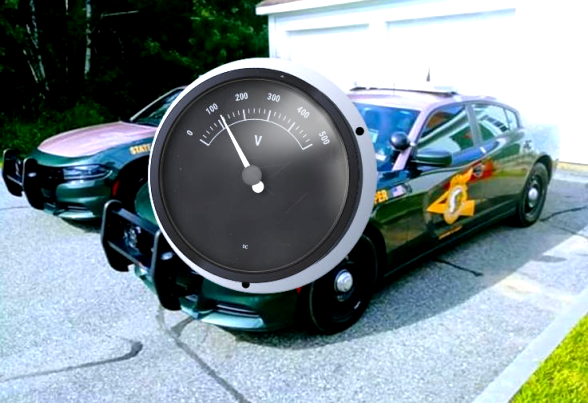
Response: {"value": 120, "unit": "V"}
